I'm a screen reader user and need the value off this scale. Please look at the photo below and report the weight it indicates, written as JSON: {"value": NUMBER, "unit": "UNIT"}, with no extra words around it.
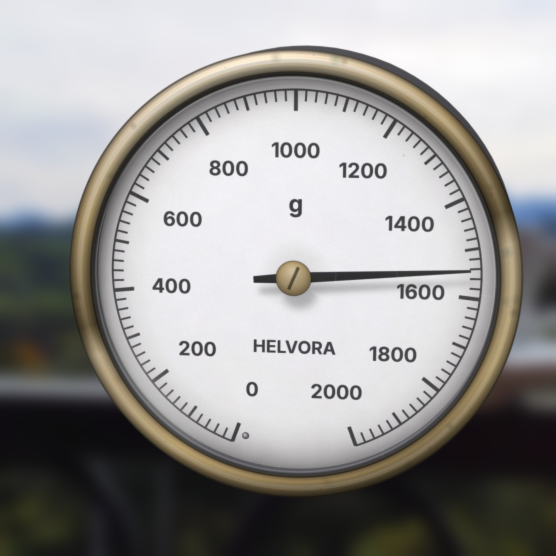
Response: {"value": 1540, "unit": "g"}
